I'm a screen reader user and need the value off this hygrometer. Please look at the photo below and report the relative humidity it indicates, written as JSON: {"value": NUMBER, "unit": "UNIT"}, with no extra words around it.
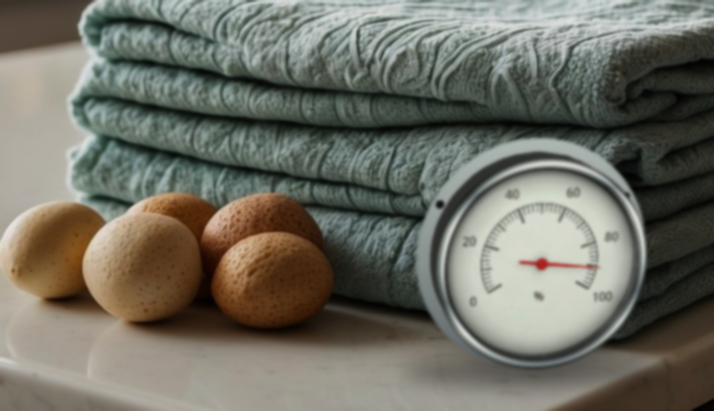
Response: {"value": 90, "unit": "%"}
